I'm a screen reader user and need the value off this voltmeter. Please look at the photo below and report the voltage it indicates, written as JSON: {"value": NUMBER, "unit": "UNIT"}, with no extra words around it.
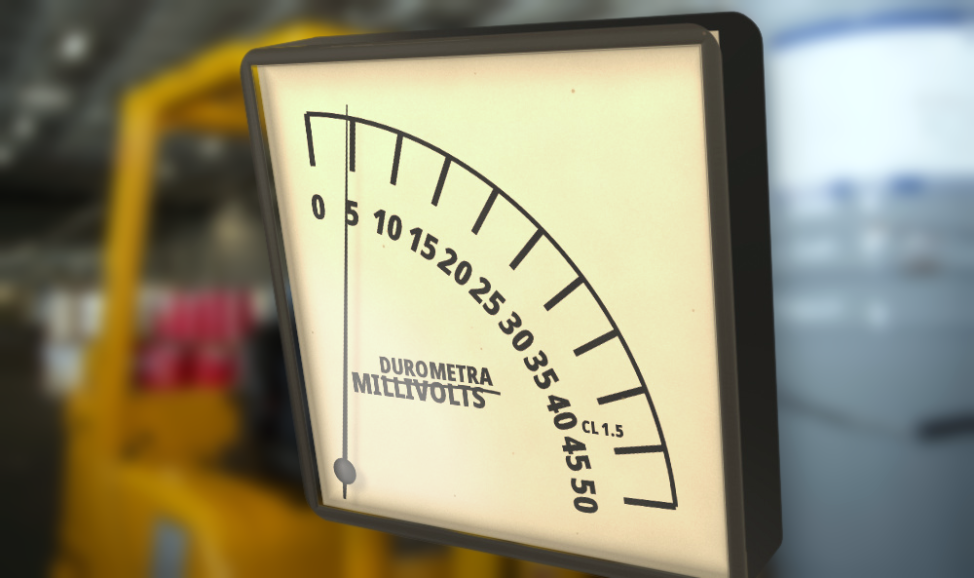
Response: {"value": 5, "unit": "mV"}
